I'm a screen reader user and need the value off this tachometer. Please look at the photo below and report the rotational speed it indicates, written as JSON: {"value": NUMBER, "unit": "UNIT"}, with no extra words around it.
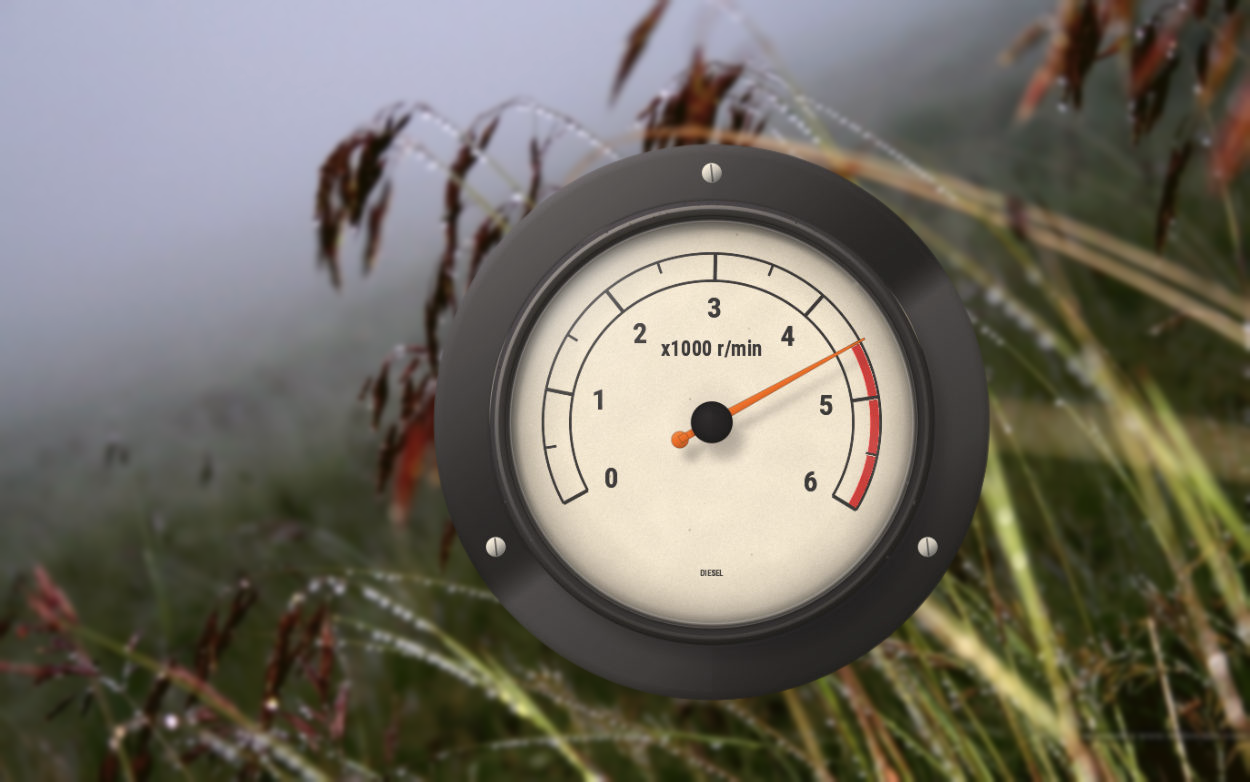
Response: {"value": 4500, "unit": "rpm"}
